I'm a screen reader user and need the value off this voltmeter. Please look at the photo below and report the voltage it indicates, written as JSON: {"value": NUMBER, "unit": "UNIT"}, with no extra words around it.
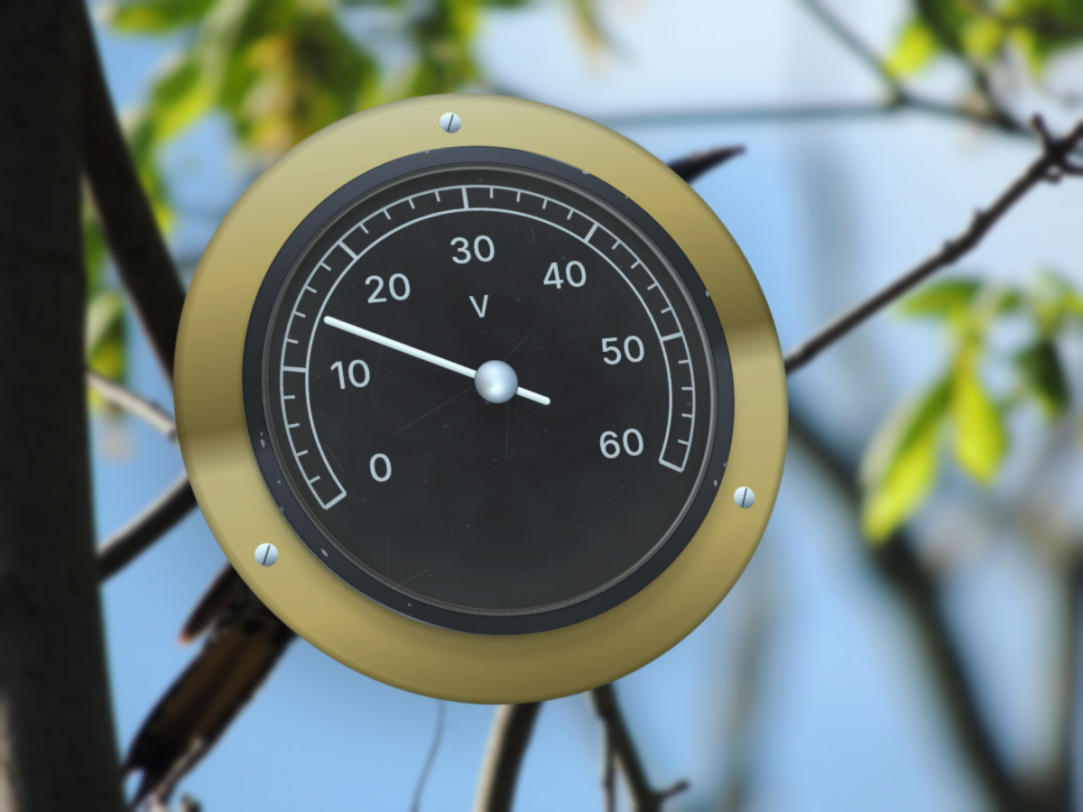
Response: {"value": 14, "unit": "V"}
